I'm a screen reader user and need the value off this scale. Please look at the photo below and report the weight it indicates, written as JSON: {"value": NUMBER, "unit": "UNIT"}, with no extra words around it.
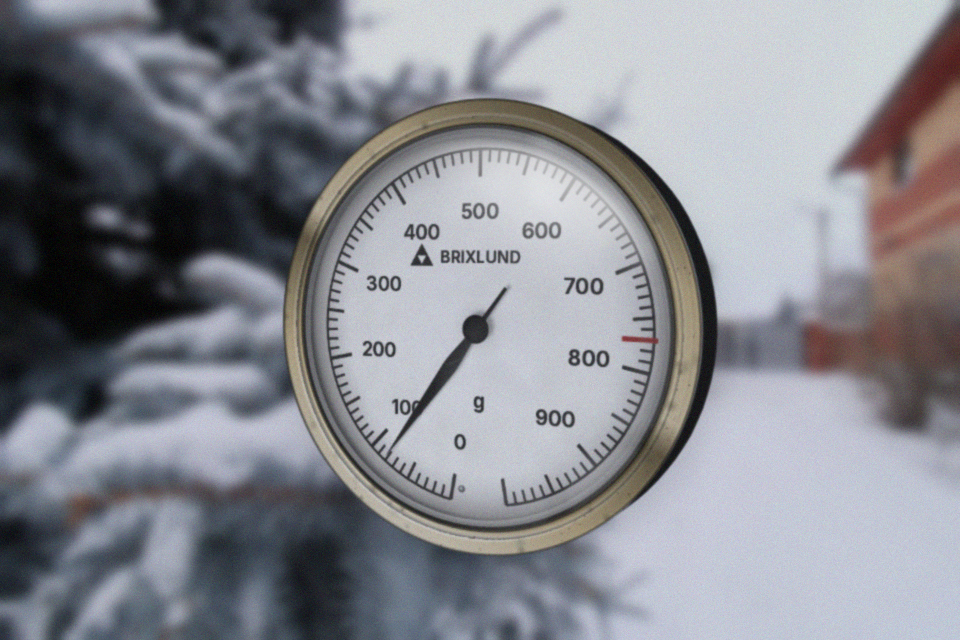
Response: {"value": 80, "unit": "g"}
